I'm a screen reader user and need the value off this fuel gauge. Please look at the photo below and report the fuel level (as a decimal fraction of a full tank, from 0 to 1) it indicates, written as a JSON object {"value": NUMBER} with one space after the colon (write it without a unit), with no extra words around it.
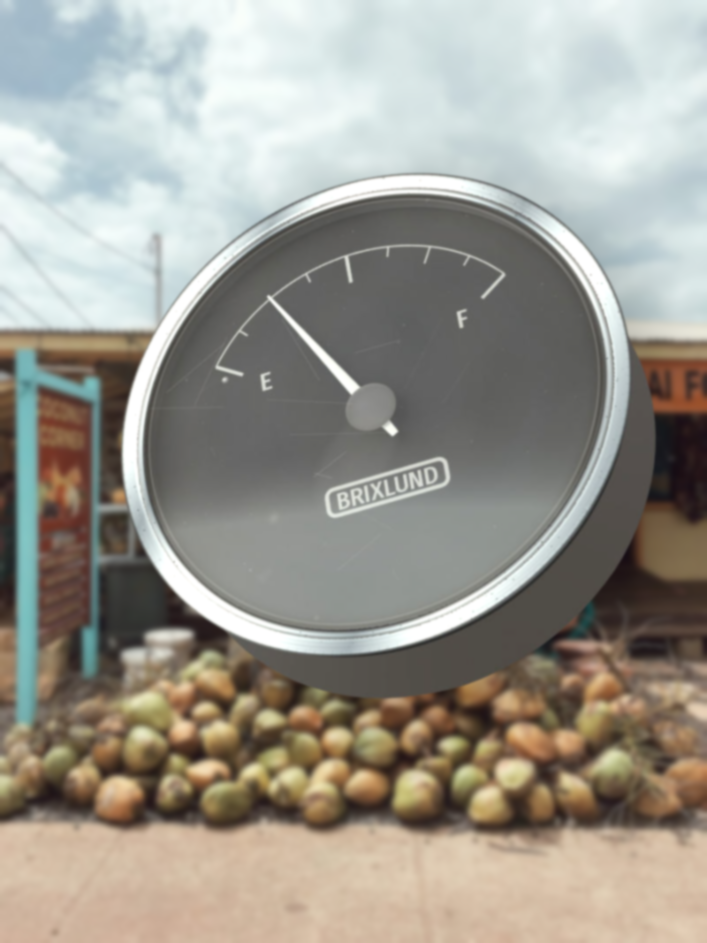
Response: {"value": 0.25}
